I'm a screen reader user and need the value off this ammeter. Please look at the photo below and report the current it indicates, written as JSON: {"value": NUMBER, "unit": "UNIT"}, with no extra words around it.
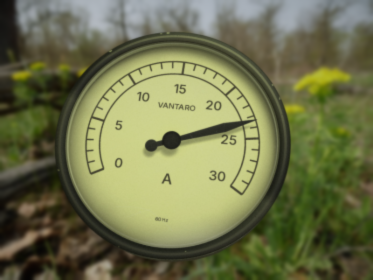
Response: {"value": 23.5, "unit": "A"}
